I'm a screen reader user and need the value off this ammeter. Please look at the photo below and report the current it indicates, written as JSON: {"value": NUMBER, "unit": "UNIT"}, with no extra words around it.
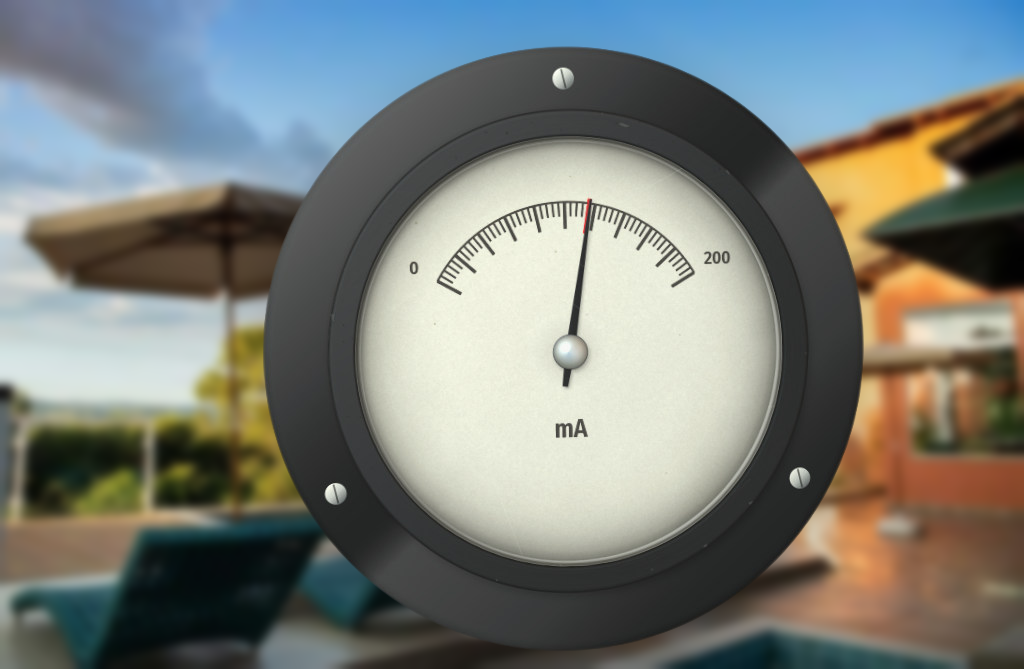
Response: {"value": 116, "unit": "mA"}
